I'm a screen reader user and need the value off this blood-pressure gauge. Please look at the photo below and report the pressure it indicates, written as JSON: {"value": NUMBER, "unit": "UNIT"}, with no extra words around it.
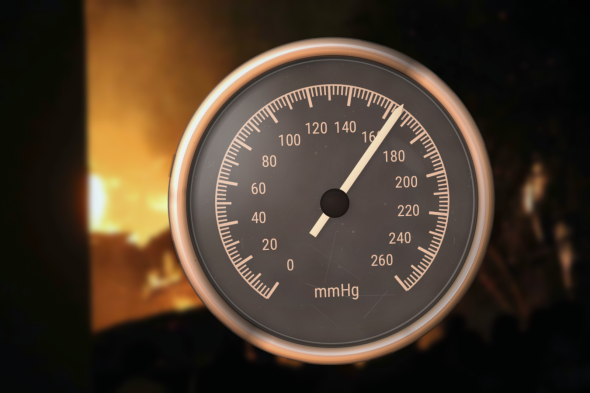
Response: {"value": 164, "unit": "mmHg"}
